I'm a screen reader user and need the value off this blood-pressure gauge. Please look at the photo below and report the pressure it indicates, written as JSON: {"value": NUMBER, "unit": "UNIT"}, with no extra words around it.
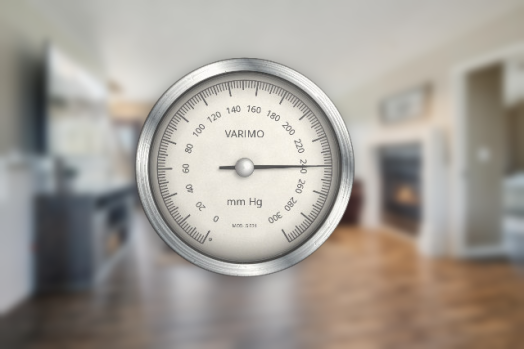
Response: {"value": 240, "unit": "mmHg"}
